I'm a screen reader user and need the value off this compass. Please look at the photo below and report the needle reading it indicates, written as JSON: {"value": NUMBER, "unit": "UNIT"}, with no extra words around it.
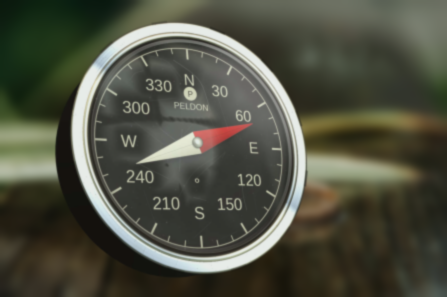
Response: {"value": 70, "unit": "°"}
